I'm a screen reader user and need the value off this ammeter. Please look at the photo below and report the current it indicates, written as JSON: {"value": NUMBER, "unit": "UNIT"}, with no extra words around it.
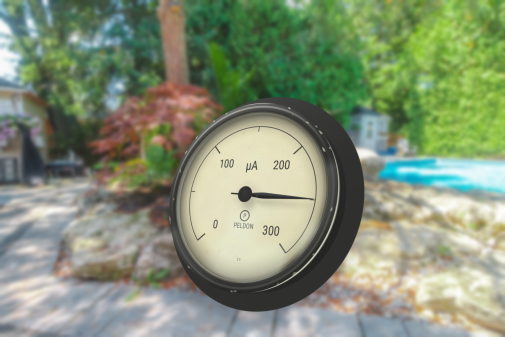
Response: {"value": 250, "unit": "µA"}
